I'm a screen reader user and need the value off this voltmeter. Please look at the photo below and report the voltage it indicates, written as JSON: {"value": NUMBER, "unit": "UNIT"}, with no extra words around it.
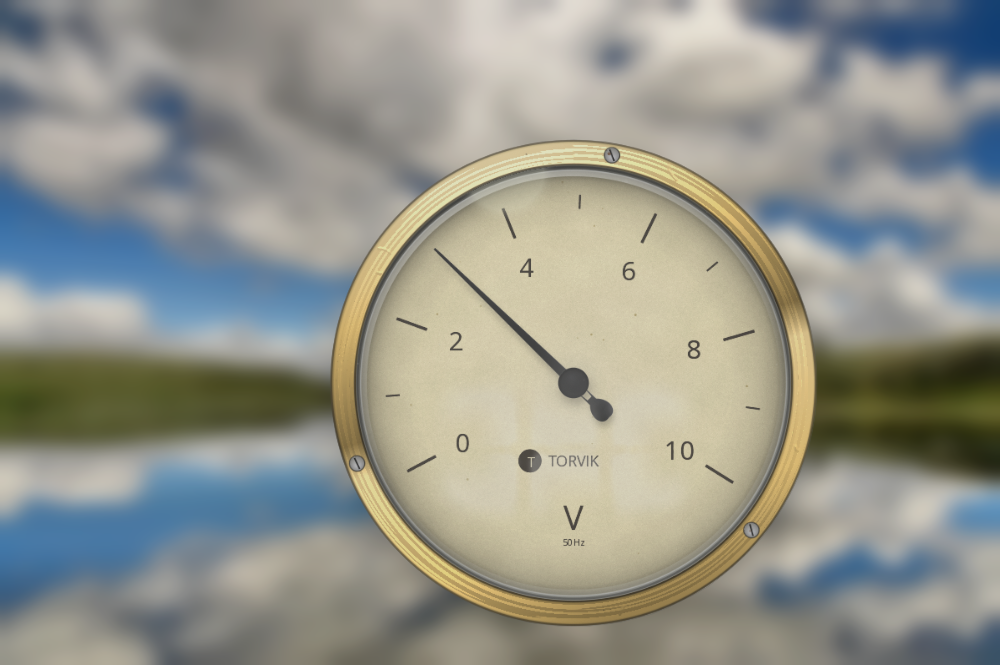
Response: {"value": 3, "unit": "V"}
